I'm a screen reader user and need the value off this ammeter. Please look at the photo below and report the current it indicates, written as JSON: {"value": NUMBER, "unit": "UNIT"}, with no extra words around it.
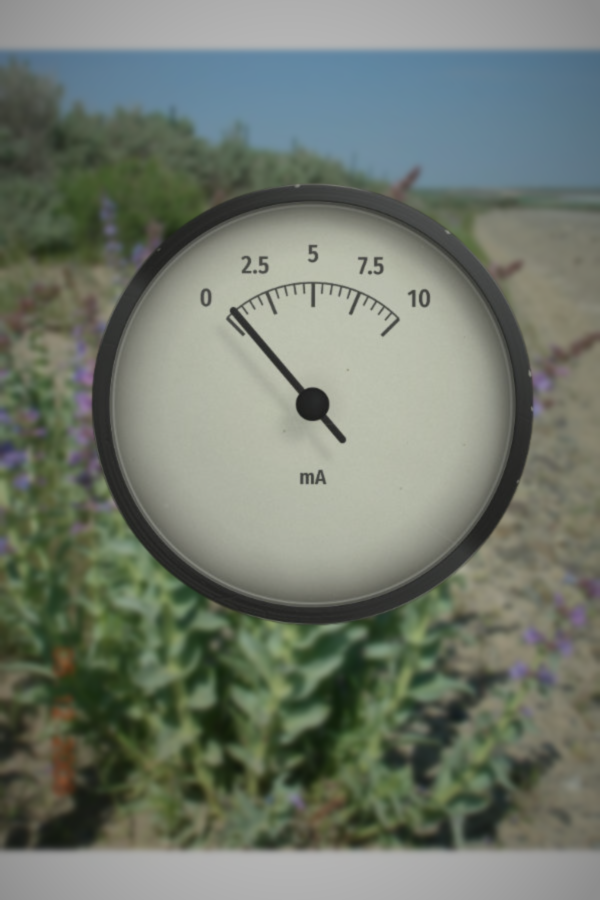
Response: {"value": 0.5, "unit": "mA"}
